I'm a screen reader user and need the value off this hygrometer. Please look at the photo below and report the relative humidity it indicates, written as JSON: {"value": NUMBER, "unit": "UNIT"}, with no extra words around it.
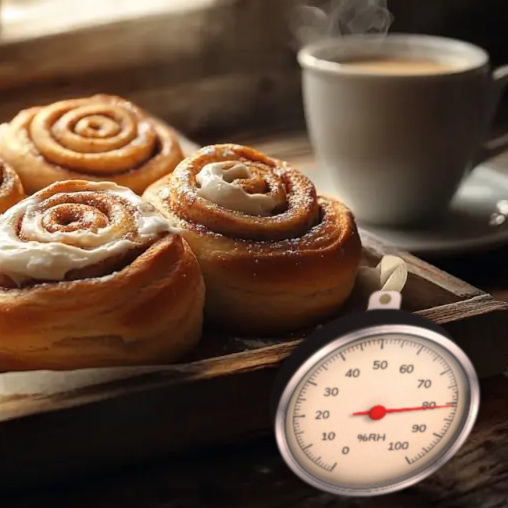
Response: {"value": 80, "unit": "%"}
